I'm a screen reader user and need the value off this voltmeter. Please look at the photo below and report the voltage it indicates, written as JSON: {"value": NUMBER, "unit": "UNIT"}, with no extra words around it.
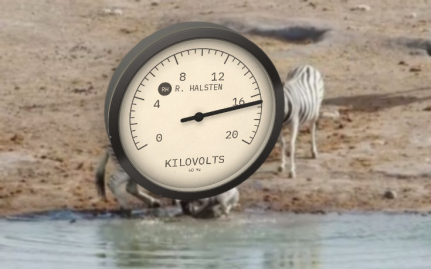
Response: {"value": 16.5, "unit": "kV"}
